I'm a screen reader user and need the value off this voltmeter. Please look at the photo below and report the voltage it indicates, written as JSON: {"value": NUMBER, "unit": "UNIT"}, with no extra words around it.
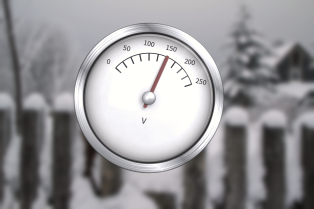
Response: {"value": 150, "unit": "V"}
